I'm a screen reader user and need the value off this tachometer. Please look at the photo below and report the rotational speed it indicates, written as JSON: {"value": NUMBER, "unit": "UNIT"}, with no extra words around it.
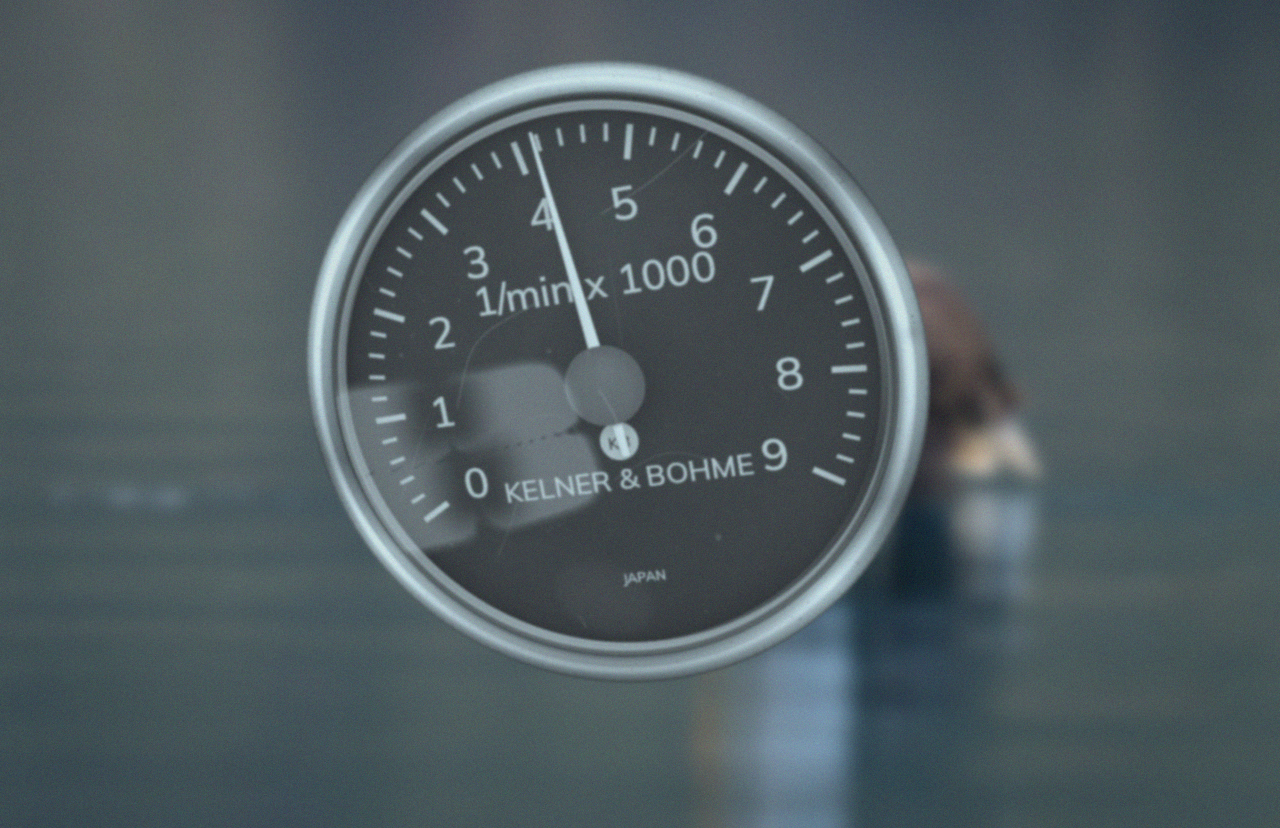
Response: {"value": 4200, "unit": "rpm"}
